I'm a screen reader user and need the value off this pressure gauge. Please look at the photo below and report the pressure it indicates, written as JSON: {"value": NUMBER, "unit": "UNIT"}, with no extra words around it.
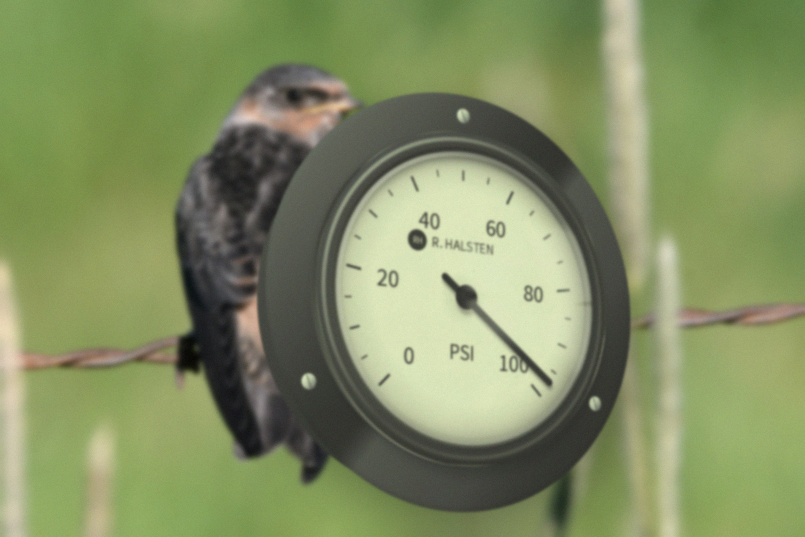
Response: {"value": 97.5, "unit": "psi"}
